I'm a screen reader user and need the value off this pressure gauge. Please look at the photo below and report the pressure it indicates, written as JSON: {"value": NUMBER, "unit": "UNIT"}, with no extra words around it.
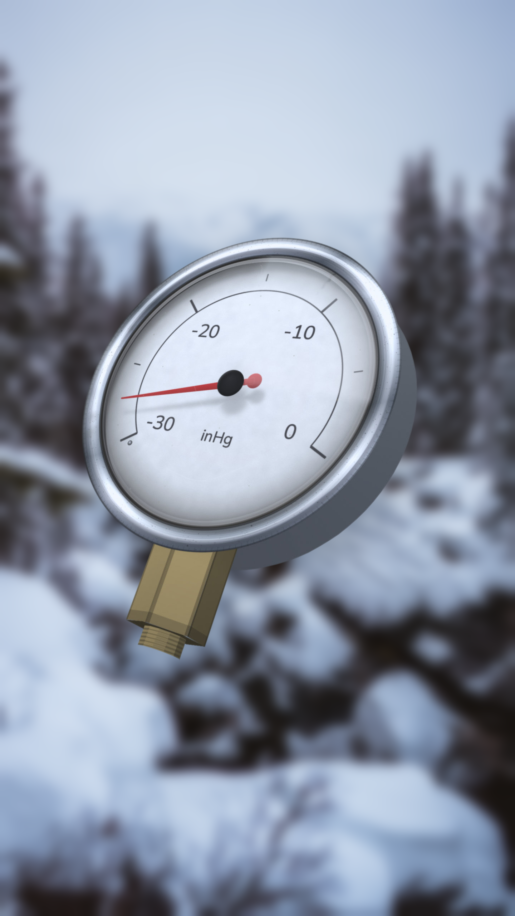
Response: {"value": -27.5, "unit": "inHg"}
